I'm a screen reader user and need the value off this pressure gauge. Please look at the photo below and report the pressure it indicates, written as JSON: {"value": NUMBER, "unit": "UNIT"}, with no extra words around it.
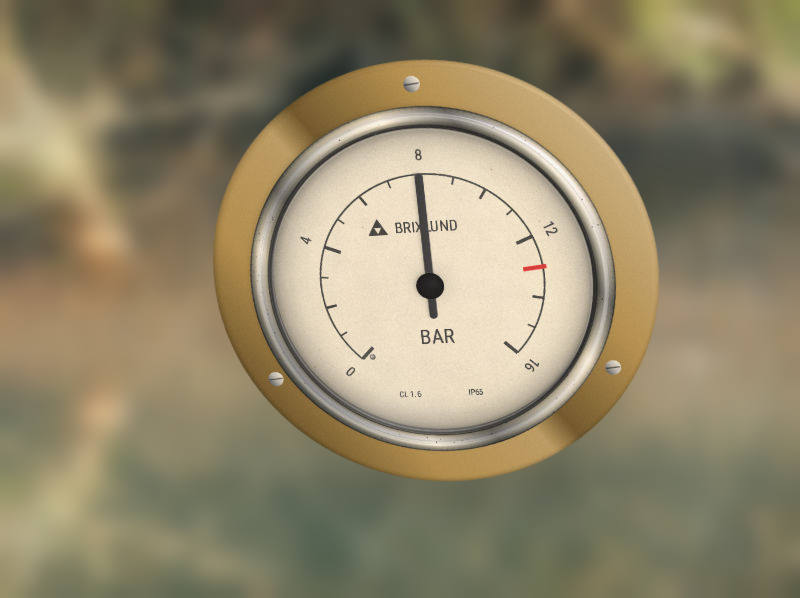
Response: {"value": 8, "unit": "bar"}
